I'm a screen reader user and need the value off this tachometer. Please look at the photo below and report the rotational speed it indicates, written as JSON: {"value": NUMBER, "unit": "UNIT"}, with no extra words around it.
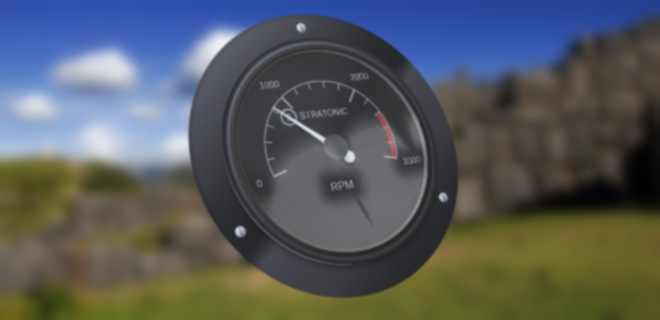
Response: {"value": 800, "unit": "rpm"}
